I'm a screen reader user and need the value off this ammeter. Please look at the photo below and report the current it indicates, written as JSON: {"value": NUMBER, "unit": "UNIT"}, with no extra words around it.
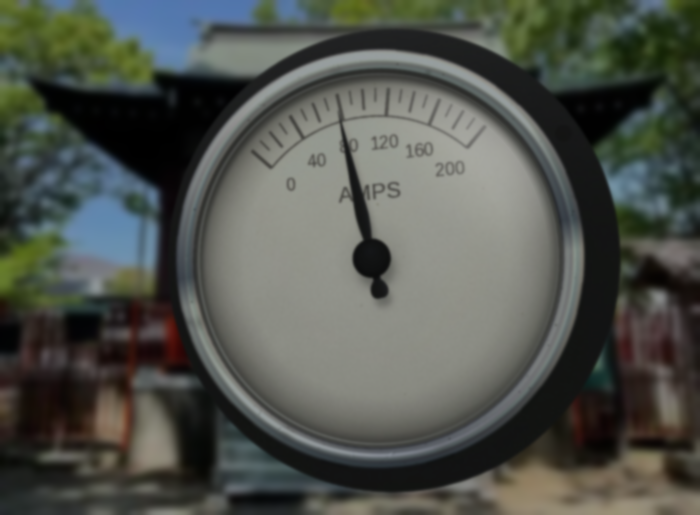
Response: {"value": 80, "unit": "A"}
